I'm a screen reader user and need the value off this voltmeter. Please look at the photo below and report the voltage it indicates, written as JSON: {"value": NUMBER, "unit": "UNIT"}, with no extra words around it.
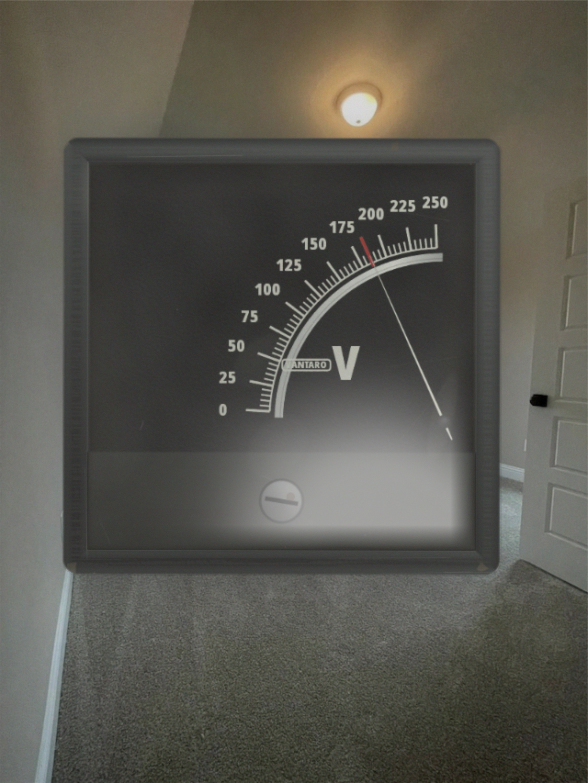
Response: {"value": 185, "unit": "V"}
